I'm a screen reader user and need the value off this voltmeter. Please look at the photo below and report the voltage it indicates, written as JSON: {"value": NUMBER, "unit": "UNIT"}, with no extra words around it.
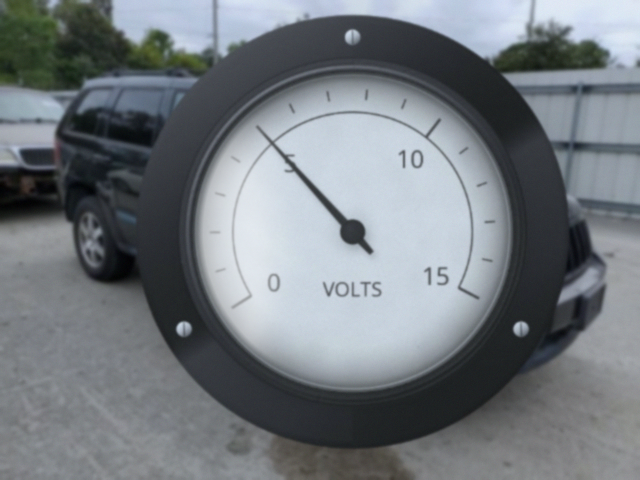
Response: {"value": 5, "unit": "V"}
